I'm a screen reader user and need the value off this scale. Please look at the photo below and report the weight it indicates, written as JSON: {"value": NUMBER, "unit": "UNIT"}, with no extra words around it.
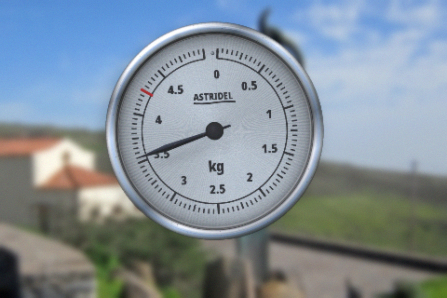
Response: {"value": 3.55, "unit": "kg"}
